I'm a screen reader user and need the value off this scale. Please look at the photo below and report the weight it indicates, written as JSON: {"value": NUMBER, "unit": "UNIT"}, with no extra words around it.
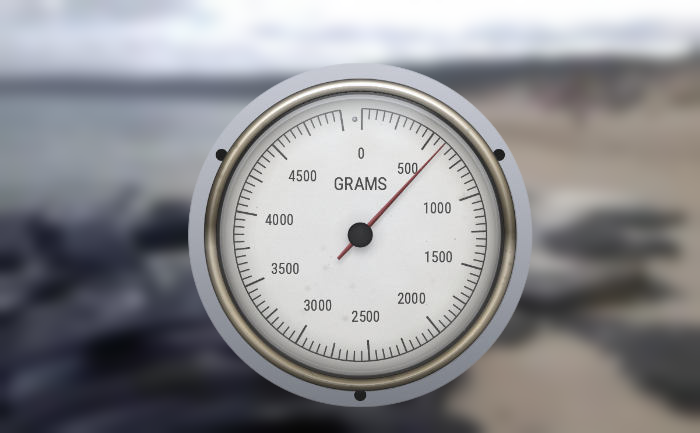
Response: {"value": 600, "unit": "g"}
